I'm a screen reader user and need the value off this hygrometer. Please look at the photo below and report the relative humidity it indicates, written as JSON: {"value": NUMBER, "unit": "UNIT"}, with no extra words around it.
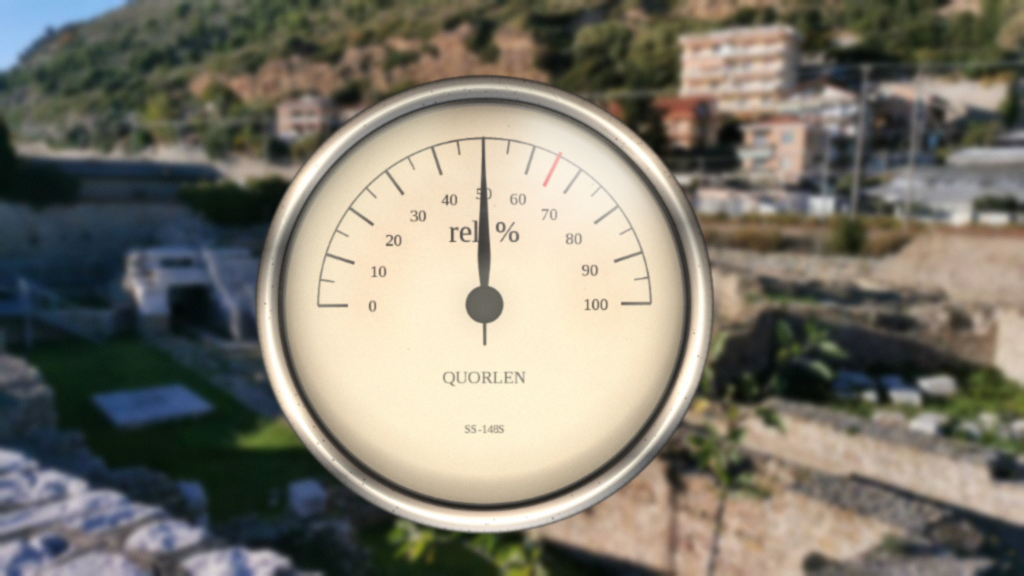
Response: {"value": 50, "unit": "%"}
